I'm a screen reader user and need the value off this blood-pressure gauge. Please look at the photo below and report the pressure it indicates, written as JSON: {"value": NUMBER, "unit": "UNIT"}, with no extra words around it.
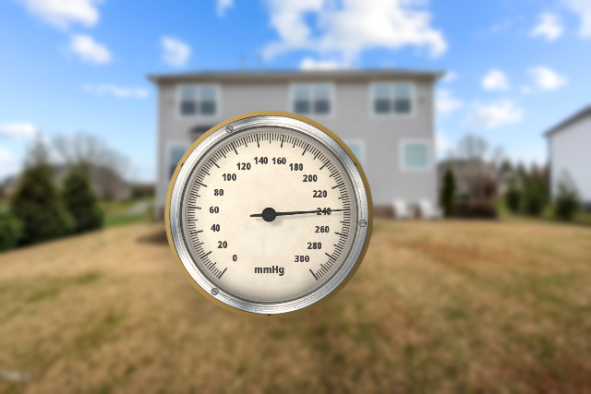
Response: {"value": 240, "unit": "mmHg"}
